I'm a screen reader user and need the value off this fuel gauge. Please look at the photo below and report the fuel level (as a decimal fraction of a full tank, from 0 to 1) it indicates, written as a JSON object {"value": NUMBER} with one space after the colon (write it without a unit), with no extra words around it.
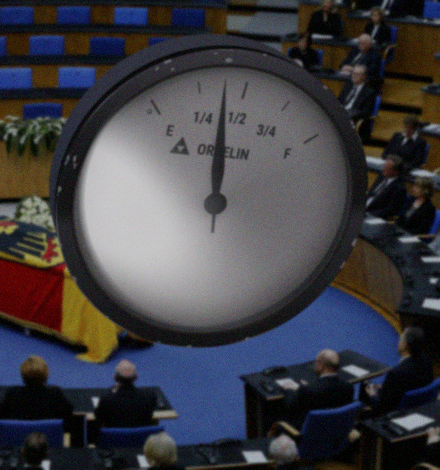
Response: {"value": 0.375}
